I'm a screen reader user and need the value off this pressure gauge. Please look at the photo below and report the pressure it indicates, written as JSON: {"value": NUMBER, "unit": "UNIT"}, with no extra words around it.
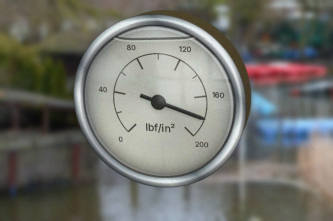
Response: {"value": 180, "unit": "psi"}
